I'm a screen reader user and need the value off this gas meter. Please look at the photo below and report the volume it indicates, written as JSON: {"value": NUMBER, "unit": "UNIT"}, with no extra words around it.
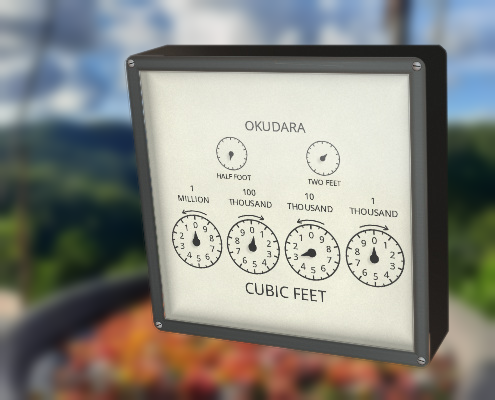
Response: {"value": 3000, "unit": "ft³"}
